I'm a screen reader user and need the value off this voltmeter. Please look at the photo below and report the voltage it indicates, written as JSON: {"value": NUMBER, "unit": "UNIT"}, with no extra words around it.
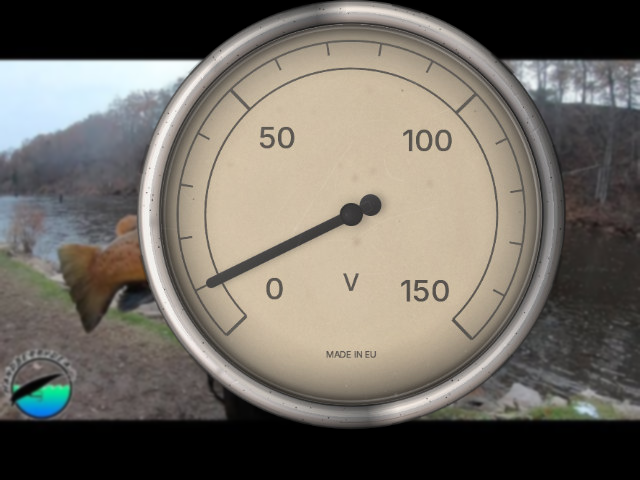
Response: {"value": 10, "unit": "V"}
